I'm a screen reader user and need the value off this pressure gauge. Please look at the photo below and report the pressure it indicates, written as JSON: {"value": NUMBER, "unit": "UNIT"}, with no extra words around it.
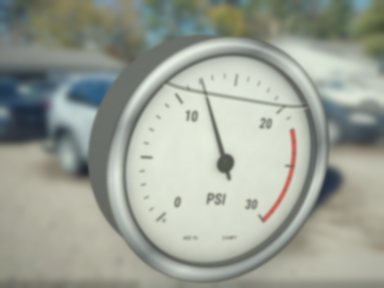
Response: {"value": 12, "unit": "psi"}
